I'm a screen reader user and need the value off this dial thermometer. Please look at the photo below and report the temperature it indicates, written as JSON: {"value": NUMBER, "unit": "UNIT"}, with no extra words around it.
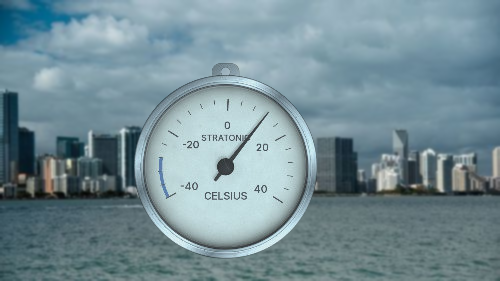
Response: {"value": 12, "unit": "°C"}
